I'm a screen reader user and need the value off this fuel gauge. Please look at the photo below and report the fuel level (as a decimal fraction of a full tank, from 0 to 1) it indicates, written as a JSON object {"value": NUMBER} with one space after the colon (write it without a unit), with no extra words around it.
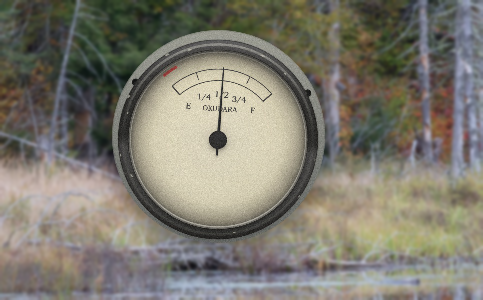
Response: {"value": 0.5}
